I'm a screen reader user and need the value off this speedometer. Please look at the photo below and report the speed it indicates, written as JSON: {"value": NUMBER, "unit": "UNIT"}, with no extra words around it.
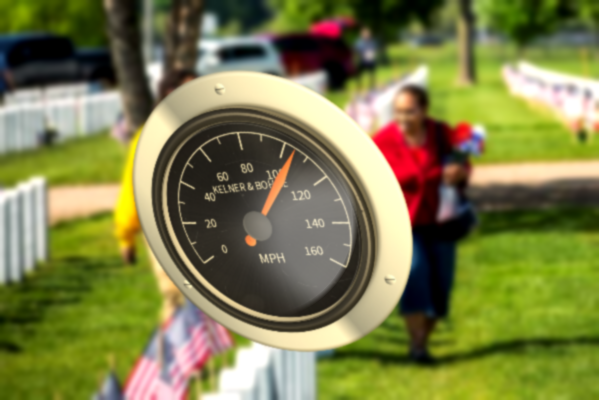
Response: {"value": 105, "unit": "mph"}
